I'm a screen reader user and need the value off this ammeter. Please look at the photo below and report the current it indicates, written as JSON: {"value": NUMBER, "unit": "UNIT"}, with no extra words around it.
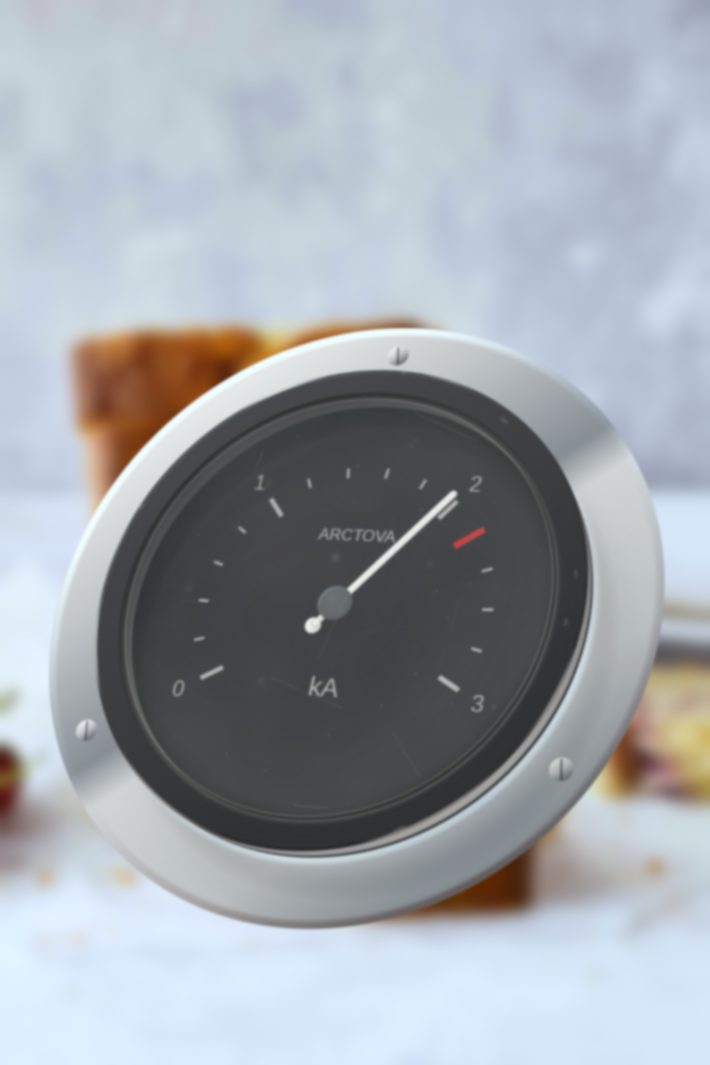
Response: {"value": 2, "unit": "kA"}
